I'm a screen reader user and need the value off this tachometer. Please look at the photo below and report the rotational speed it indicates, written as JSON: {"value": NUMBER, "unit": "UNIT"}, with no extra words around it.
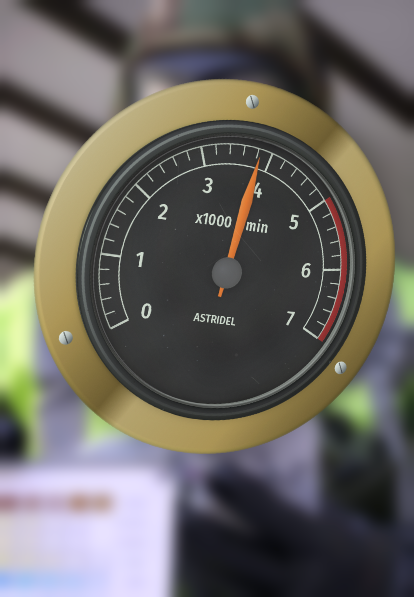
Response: {"value": 3800, "unit": "rpm"}
